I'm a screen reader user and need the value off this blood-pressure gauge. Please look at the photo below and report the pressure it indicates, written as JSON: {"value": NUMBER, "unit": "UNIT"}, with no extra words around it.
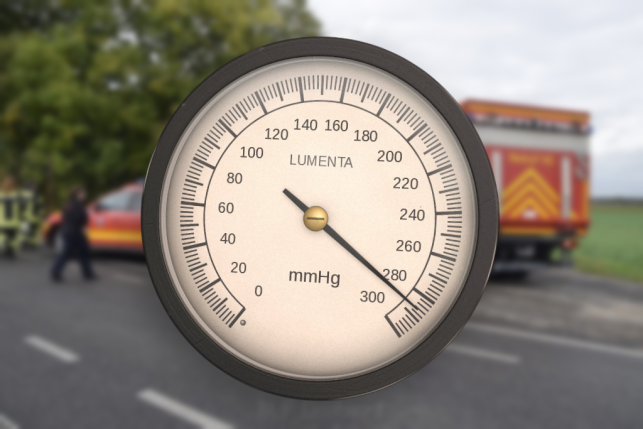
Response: {"value": 286, "unit": "mmHg"}
